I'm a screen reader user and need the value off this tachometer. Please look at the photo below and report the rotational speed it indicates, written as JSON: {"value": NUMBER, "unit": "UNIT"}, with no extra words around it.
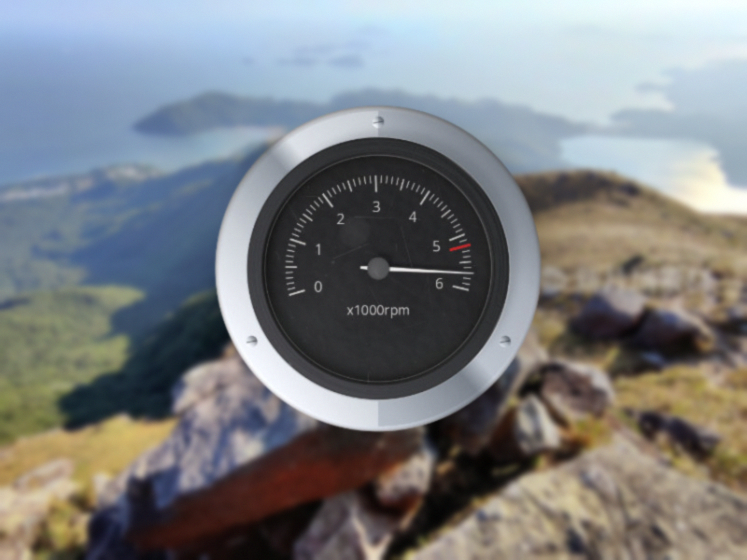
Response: {"value": 5700, "unit": "rpm"}
